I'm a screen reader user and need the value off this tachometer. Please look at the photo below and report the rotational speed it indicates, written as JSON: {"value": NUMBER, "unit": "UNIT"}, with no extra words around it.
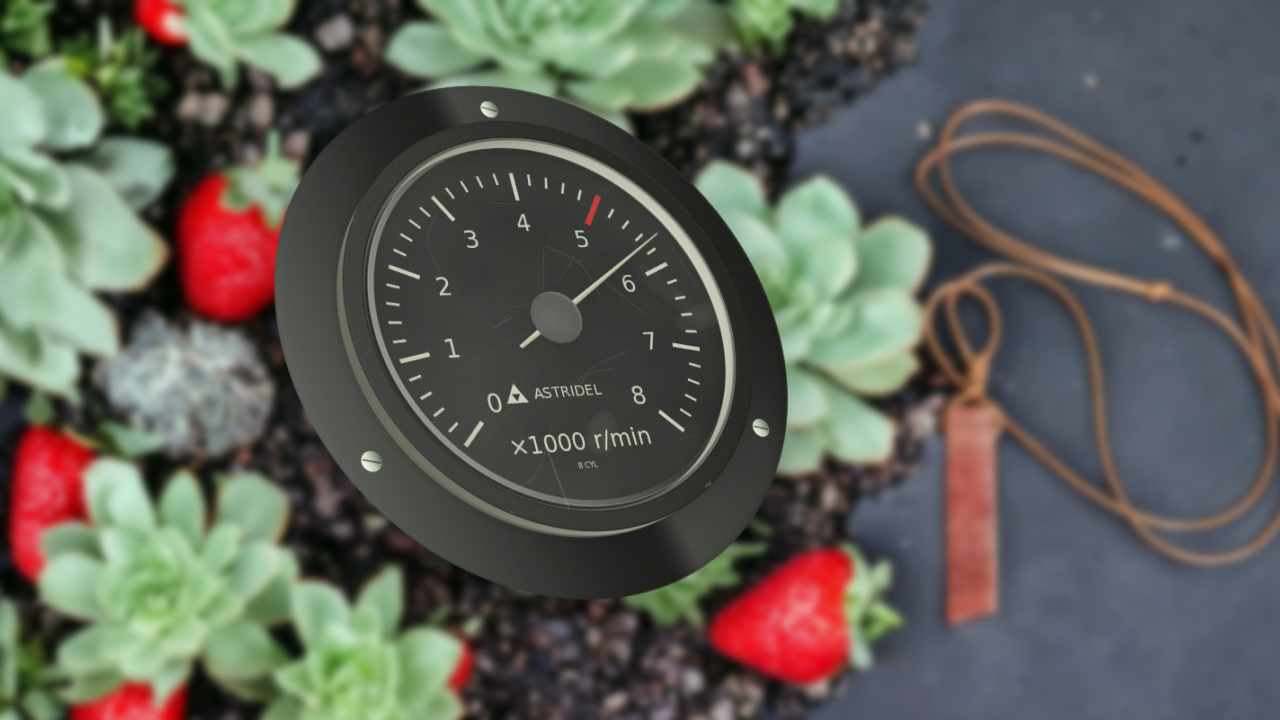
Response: {"value": 5700, "unit": "rpm"}
